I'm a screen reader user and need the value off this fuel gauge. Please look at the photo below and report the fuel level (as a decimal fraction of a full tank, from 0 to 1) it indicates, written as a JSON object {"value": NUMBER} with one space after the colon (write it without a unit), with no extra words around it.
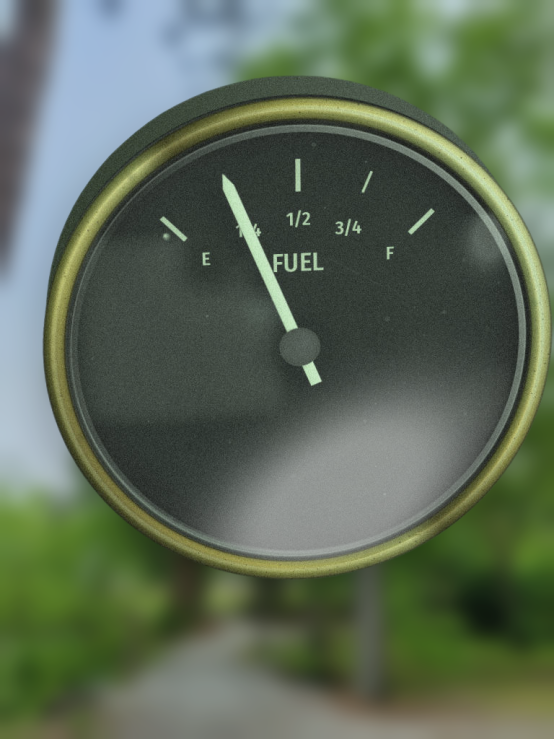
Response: {"value": 0.25}
